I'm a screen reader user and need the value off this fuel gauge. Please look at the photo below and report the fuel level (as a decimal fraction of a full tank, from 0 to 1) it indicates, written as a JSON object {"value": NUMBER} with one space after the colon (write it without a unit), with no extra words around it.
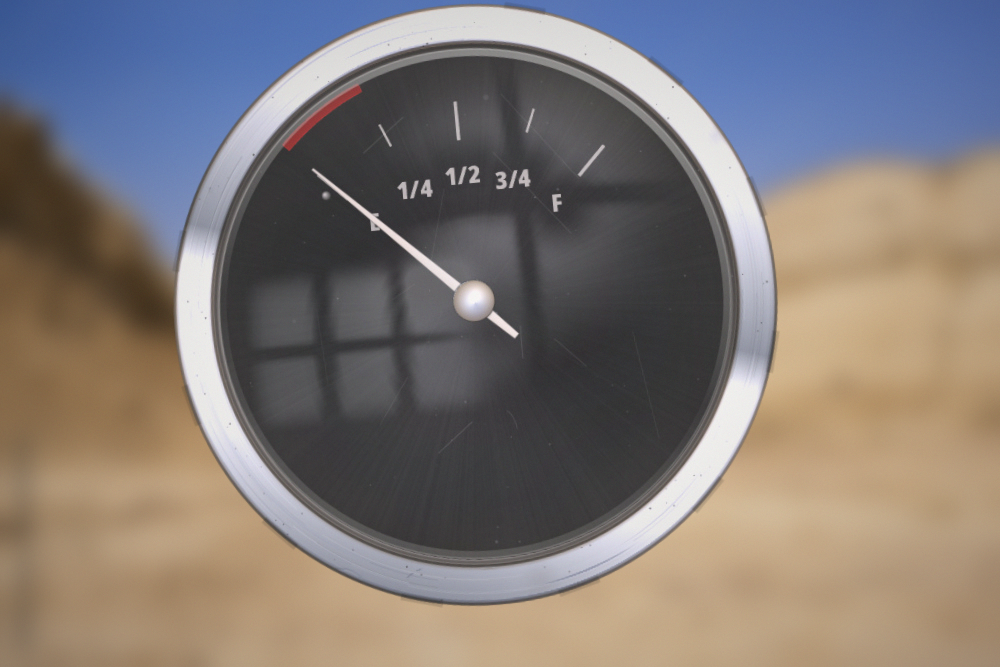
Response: {"value": 0}
